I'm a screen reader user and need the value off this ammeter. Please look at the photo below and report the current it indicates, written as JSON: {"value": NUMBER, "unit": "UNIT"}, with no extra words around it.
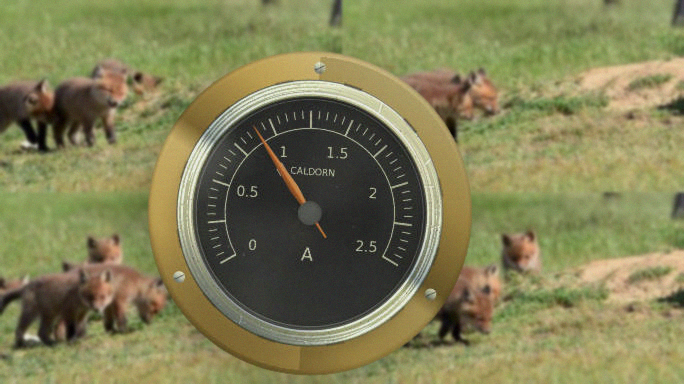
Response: {"value": 0.9, "unit": "A"}
